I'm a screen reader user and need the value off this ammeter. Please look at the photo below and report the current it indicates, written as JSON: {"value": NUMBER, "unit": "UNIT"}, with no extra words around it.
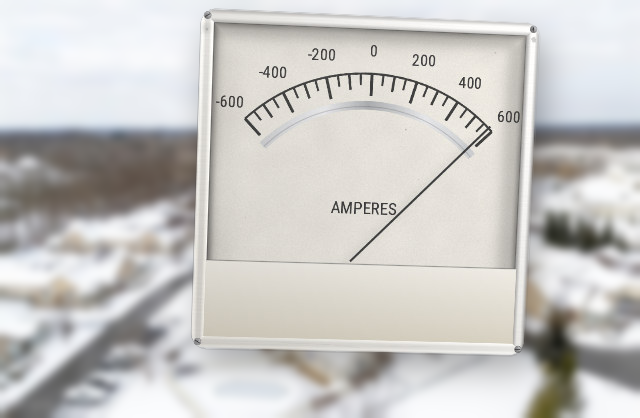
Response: {"value": 575, "unit": "A"}
